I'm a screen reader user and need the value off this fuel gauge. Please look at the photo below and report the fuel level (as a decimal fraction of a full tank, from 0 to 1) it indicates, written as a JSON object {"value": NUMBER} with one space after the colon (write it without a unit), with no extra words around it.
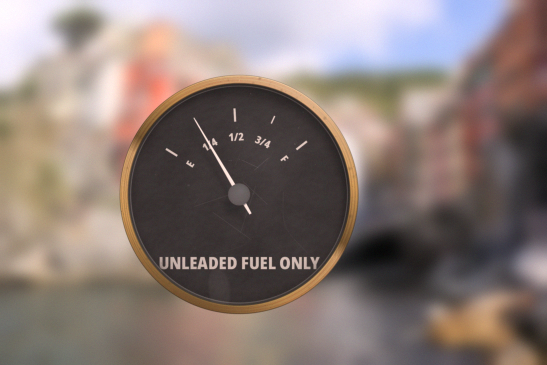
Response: {"value": 0.25}
